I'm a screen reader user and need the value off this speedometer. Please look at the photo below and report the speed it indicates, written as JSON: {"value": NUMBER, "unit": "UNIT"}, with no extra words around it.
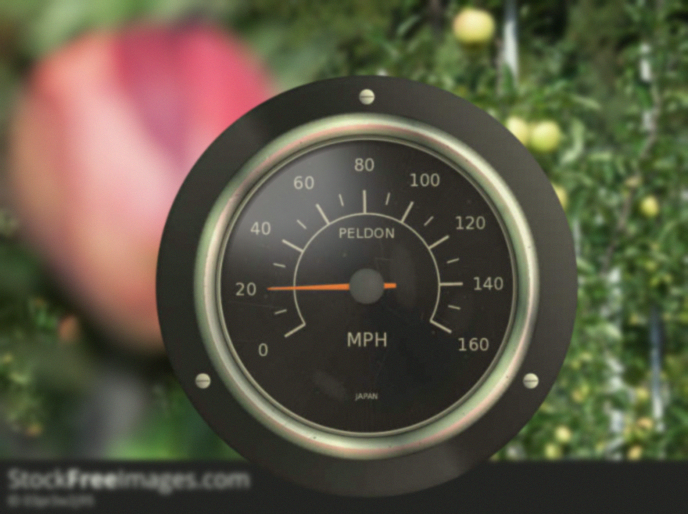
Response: {"value": 20, "unit": "mph"}
